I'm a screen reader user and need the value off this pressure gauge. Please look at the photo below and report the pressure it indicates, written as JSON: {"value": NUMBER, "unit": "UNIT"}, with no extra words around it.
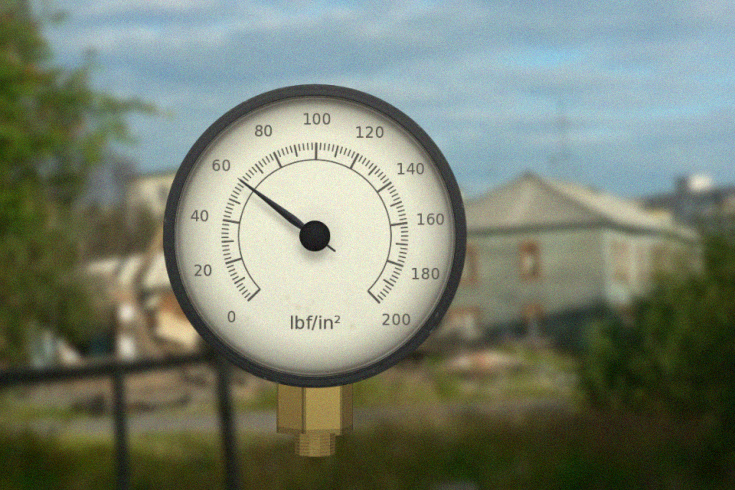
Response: {"value": 60, "unit": "psi"}
